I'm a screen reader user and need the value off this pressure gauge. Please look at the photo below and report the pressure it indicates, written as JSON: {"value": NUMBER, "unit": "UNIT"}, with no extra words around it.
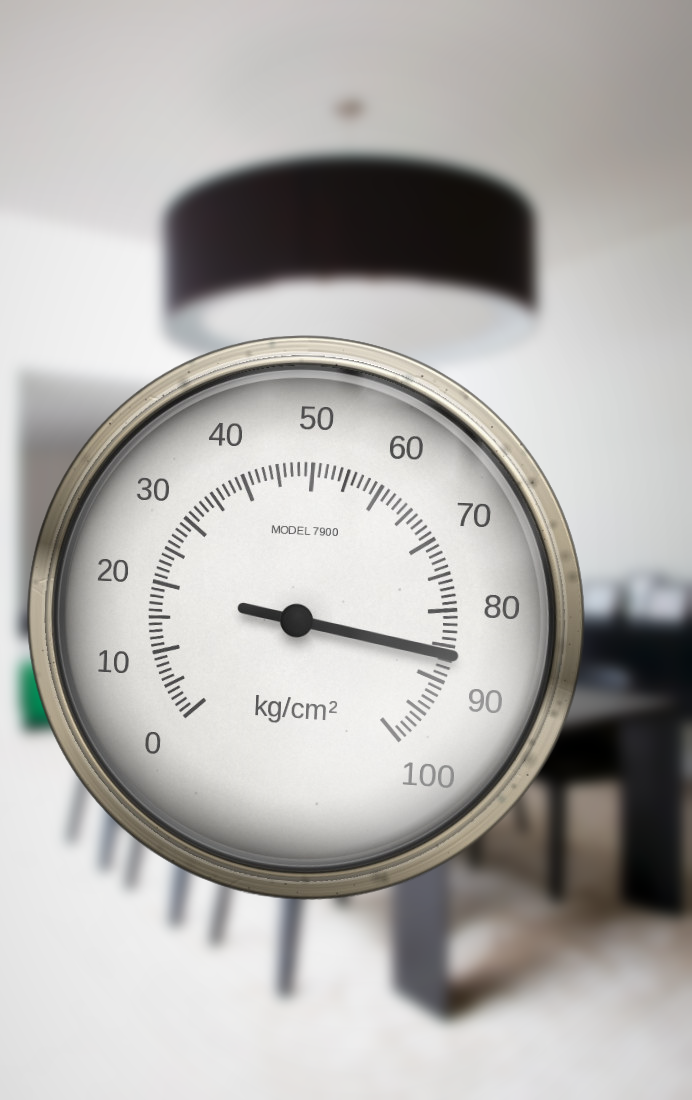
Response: {"value": 86, "unit": "kg/cm²"}
